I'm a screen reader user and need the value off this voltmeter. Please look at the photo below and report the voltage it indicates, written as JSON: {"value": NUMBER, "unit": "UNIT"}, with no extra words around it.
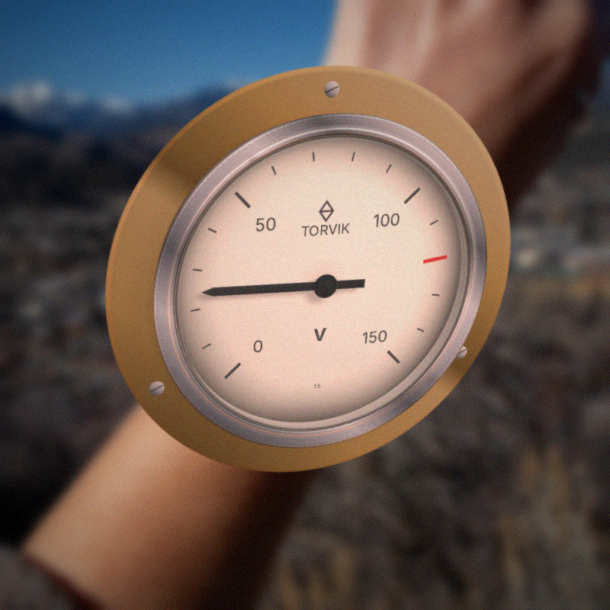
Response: {"value": 25, "unit": "V"}
